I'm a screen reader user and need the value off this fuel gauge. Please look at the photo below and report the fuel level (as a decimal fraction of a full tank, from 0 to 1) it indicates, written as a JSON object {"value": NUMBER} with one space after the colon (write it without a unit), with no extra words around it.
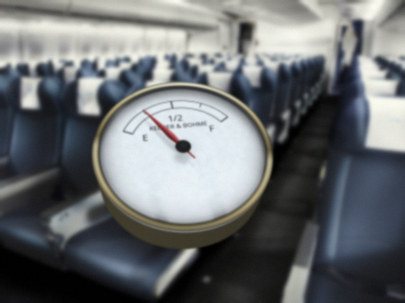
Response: {"value": 0.25}
